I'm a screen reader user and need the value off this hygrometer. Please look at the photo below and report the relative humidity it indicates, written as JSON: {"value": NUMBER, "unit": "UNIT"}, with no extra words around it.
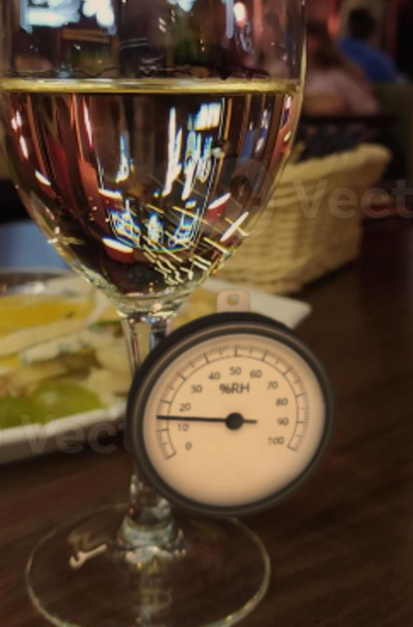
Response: {"value": 15, "unit": "%"}
